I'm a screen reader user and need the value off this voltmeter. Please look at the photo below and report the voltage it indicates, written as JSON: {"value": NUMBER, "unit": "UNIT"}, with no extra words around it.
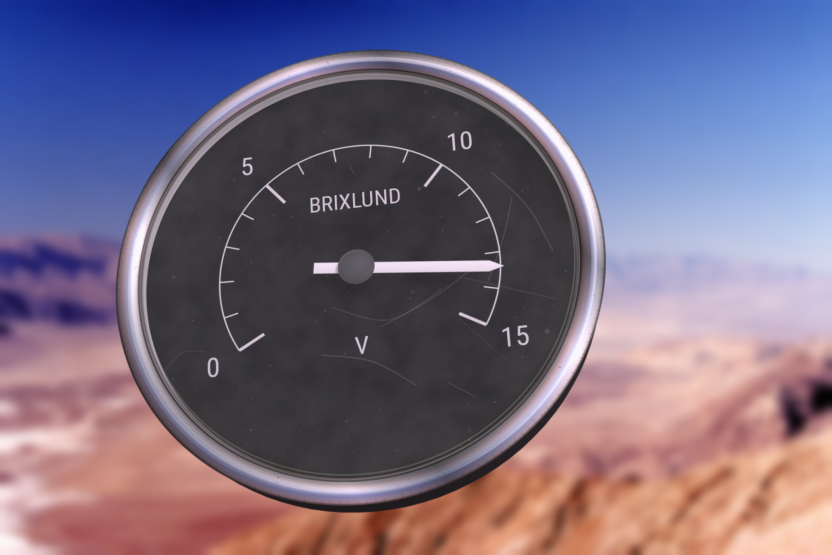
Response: {"value": 13.5, "unit": "V"}
